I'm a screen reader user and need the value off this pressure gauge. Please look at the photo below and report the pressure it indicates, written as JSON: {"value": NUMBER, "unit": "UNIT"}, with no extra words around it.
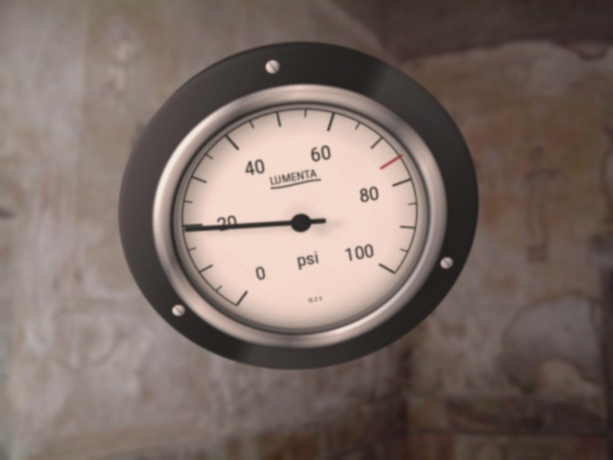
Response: {"value": 20, "unit": "psi"}
